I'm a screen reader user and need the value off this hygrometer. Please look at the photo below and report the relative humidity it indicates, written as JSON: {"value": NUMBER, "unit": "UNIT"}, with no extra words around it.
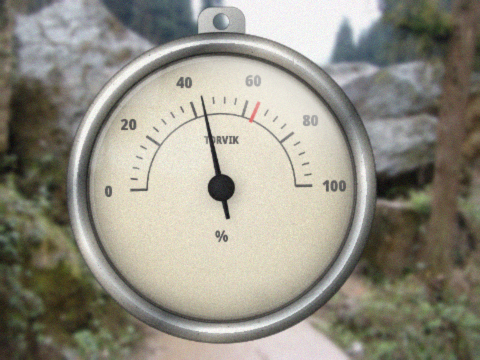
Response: {"value": 44, "unit": "%"}
